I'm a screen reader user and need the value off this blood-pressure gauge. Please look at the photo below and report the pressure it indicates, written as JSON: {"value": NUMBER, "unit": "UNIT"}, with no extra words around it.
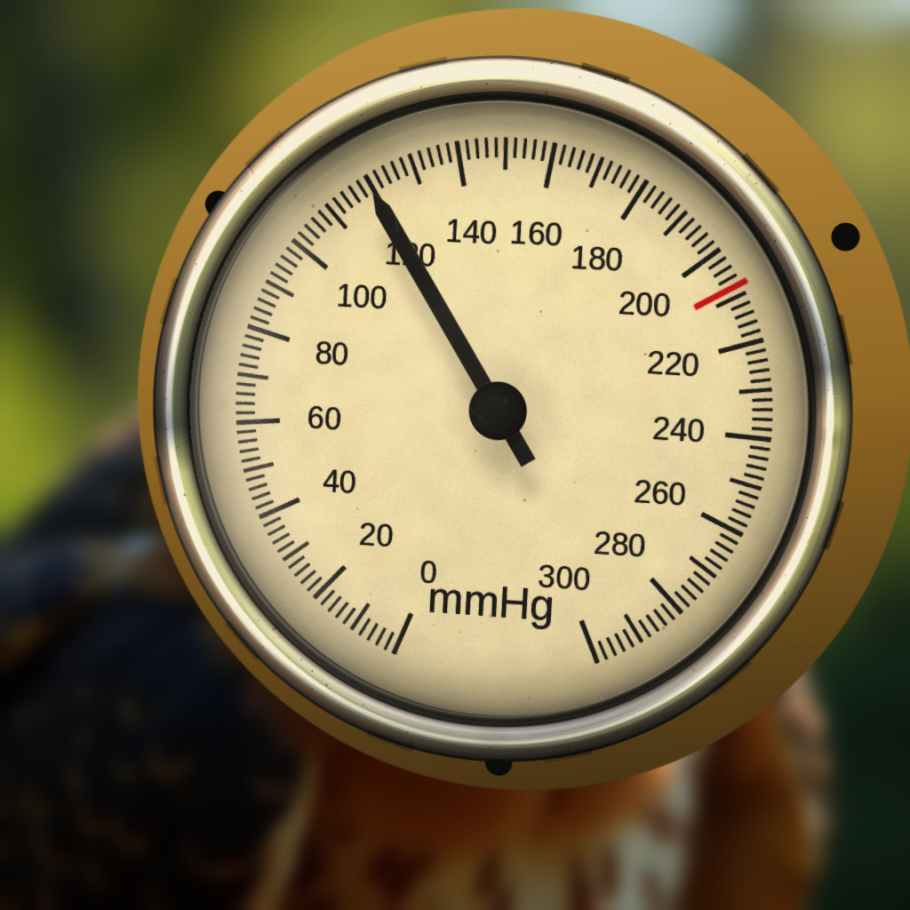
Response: {"value": 120, "unit": "mmHg"}
